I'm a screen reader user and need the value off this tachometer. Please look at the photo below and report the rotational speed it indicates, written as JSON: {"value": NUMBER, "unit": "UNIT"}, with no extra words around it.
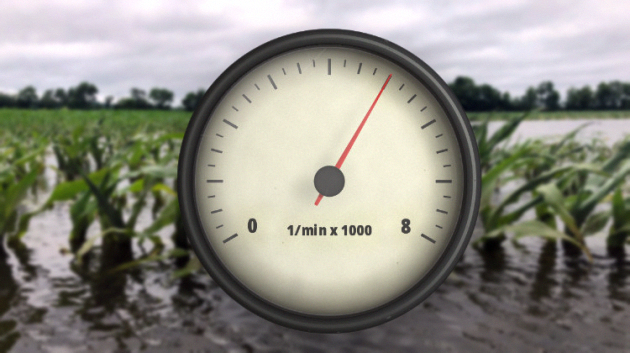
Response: {"value": 5000, "unit": "rpm"}
